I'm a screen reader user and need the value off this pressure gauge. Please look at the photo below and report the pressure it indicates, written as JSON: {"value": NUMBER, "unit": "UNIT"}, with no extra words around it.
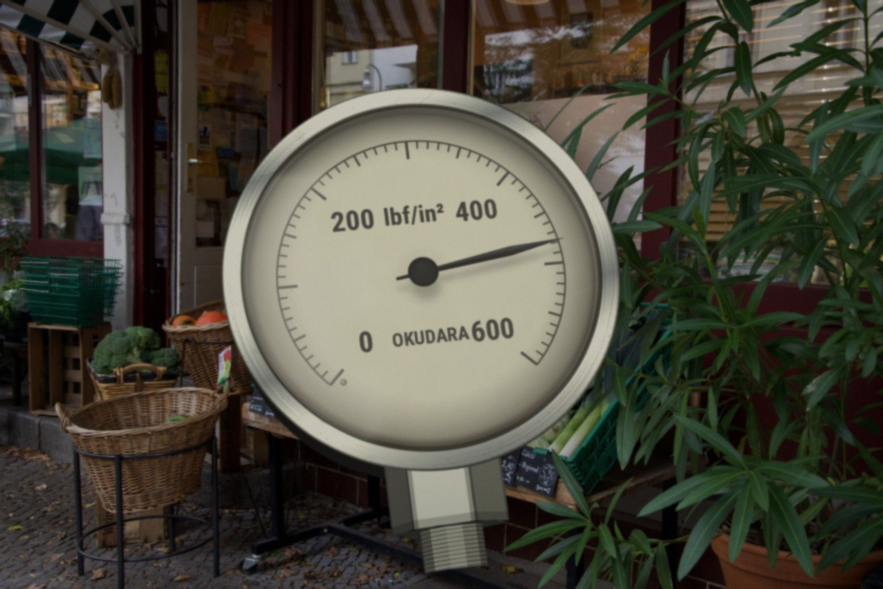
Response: {"value": 480, "unit": "psi"}
